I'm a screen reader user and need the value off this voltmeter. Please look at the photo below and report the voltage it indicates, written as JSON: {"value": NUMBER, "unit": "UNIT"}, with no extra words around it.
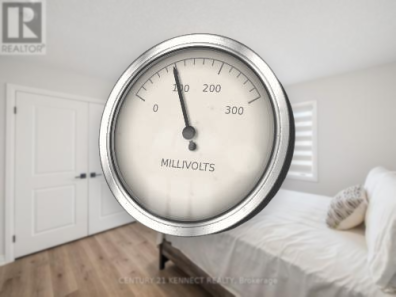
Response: {"value": 100, "unit": "mV"}
